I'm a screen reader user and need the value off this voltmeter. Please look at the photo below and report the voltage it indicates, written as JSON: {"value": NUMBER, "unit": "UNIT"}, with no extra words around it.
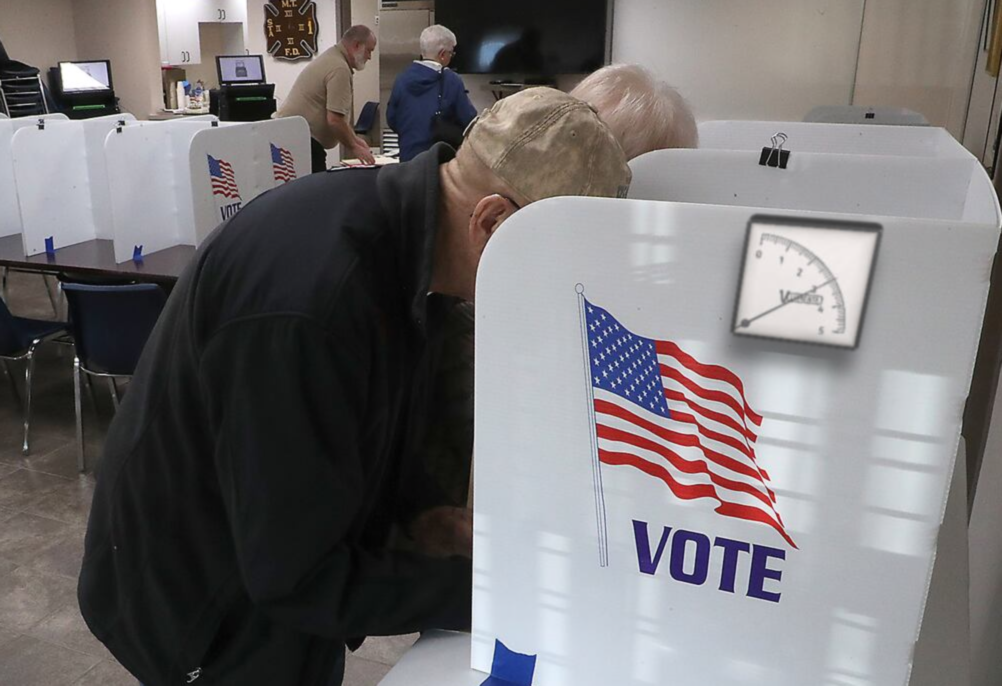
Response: {"value": 3, "unit": "V"}
